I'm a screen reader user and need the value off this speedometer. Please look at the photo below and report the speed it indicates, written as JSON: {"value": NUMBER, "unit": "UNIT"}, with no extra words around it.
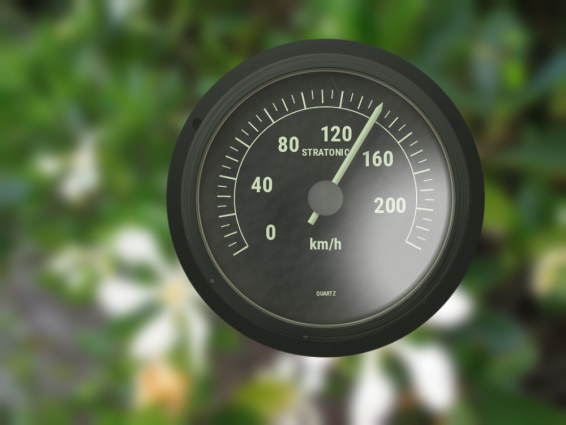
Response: {"value": 140, "unit": "km/h"}
